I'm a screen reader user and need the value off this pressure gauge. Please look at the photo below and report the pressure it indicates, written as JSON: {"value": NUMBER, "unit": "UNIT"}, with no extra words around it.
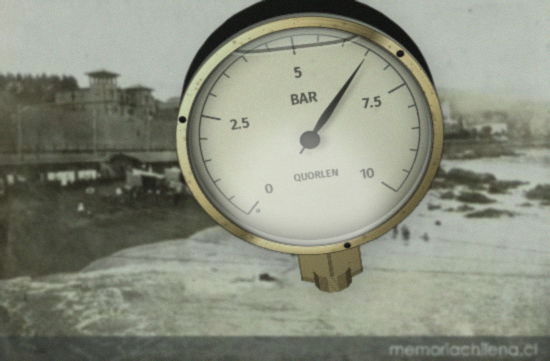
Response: {"value": 6.5, "unit": "bar"}
